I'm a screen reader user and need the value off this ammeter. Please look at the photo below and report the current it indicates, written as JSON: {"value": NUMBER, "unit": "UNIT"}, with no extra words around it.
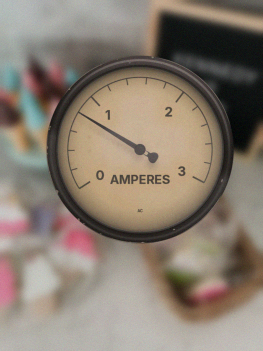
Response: {"value": 0.8, "unit": "A"}
